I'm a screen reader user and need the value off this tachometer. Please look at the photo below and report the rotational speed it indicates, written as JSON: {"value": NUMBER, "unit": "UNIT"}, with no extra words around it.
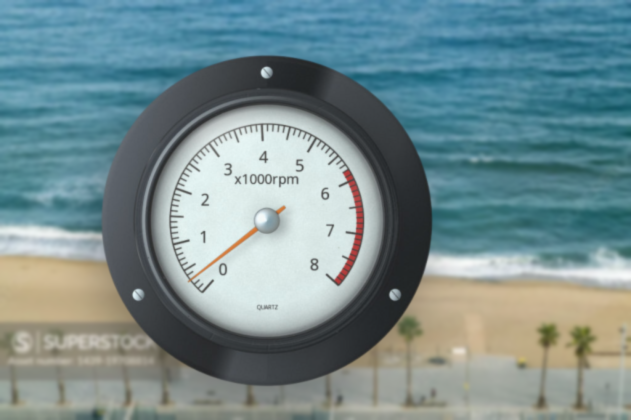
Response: {"value": 300, "unit": "rpm"}
